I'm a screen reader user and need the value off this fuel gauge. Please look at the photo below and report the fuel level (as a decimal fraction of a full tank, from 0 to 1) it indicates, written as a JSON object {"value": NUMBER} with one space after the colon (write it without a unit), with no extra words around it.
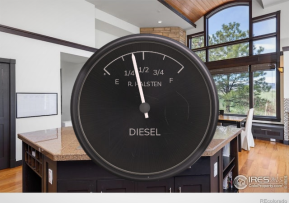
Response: {"value": 0.375}
